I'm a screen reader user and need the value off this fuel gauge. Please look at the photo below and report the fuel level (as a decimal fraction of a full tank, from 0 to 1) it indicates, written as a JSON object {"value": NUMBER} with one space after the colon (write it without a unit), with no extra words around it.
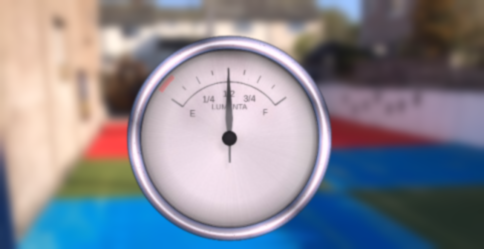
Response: {"value": 0.5}
